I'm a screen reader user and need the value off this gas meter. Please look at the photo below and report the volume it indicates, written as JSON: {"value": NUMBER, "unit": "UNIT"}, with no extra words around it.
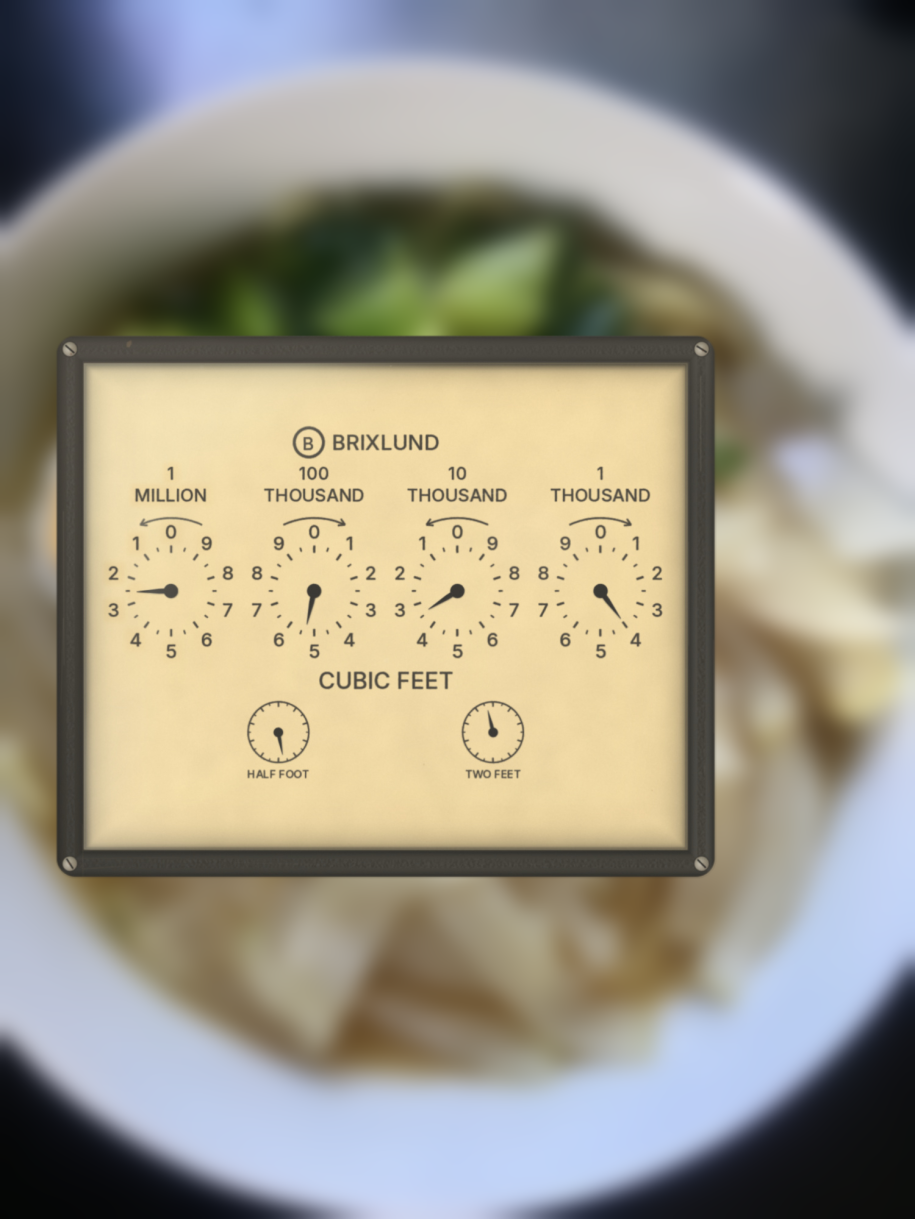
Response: {"value": 253400, "unit": "ft³"}
